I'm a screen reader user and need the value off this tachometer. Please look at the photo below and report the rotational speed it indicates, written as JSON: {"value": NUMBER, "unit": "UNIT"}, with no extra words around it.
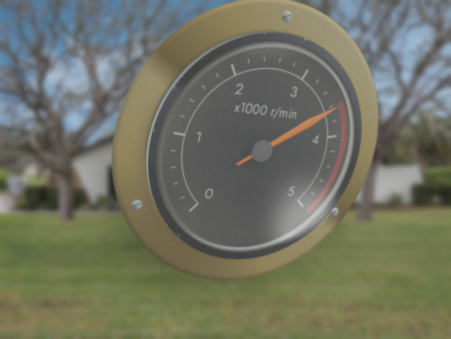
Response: {"value": 3600, "unit": "rpm"}
